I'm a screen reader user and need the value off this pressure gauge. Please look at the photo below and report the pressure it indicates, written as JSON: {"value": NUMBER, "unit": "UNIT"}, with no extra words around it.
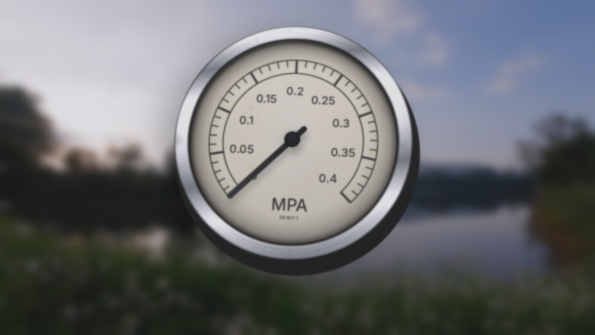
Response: {"value": 0, "unit": "MPa"}
